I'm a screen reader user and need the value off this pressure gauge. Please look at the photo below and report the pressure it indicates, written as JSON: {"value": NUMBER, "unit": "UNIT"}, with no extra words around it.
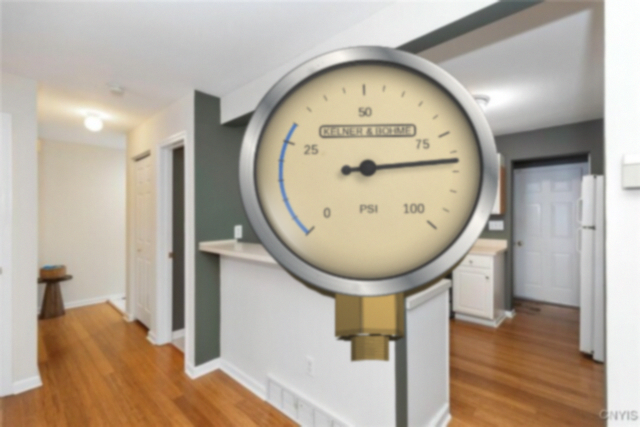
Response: {"value": 82.5, "unit": "psi"}
